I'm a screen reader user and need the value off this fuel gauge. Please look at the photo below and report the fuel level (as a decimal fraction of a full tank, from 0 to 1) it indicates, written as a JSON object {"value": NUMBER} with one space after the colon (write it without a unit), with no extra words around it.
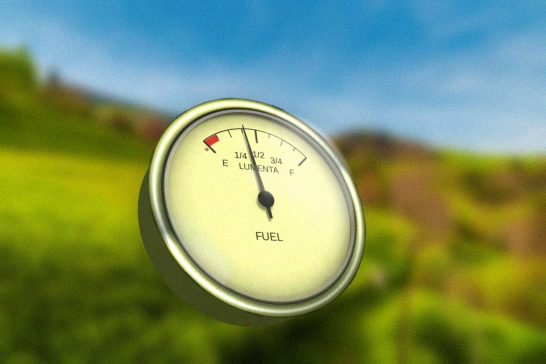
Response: {"value": 0.375}
